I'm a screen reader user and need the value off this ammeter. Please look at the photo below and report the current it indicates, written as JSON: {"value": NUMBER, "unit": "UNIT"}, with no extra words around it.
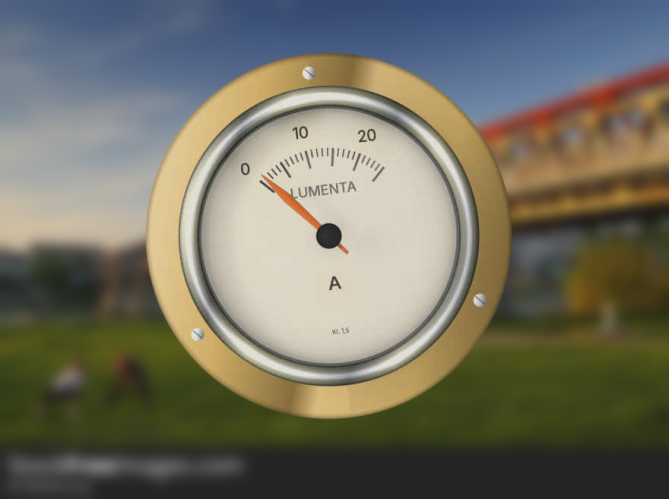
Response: {"value": 1, "unit": "A"}
